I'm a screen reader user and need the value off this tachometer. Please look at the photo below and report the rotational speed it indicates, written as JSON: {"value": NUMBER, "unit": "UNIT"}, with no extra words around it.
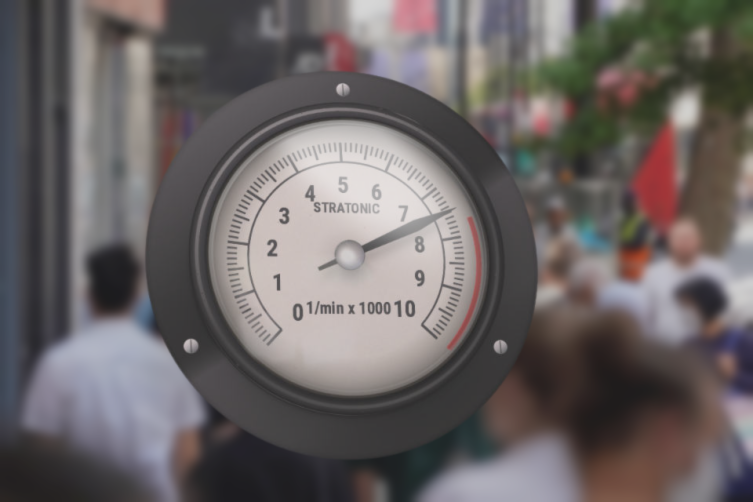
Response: {"value": 7500, "unit": "rpm"}
